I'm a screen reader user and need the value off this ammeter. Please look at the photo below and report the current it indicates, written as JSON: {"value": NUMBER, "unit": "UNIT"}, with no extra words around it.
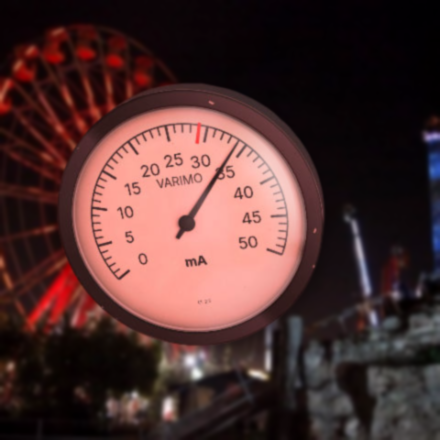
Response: {"value": 34, "unit": "mA"}
